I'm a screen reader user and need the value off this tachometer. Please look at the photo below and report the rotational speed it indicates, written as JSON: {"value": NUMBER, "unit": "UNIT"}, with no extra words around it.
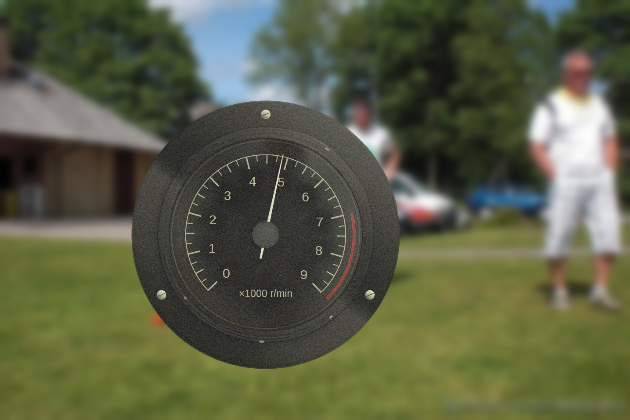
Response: {"value": 4875, "unit": "rpm"}
